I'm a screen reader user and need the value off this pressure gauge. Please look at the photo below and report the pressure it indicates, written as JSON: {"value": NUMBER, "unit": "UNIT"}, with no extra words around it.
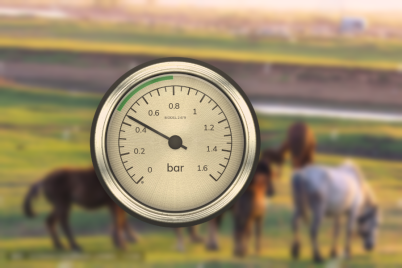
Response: {"value": 0.45, "unit": "bar"}
